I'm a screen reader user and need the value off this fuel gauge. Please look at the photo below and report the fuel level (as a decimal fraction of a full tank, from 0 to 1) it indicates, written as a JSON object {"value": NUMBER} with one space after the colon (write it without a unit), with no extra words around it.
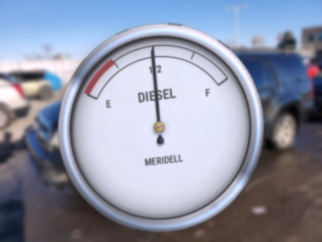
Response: {"value": 0.5}
